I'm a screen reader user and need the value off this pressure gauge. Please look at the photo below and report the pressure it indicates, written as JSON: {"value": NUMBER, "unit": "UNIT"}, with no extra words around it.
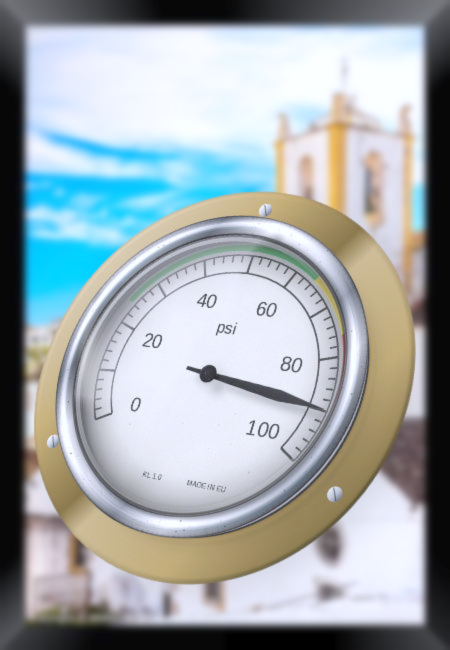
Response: {"value": 90, "unit": "psi"}
